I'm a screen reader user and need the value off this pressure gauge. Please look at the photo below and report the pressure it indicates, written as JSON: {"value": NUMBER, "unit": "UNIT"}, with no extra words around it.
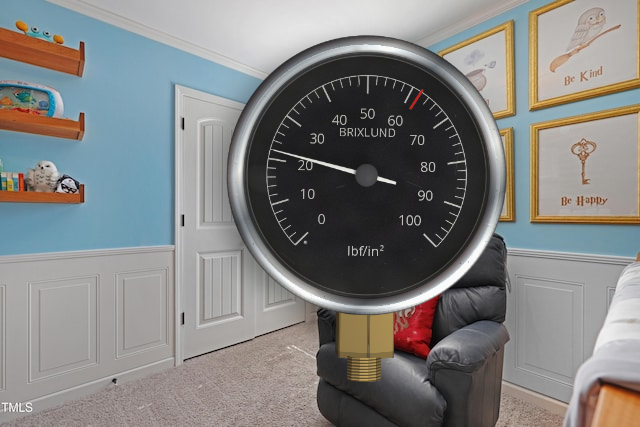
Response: {"value": 22, "unit": "psi"}
